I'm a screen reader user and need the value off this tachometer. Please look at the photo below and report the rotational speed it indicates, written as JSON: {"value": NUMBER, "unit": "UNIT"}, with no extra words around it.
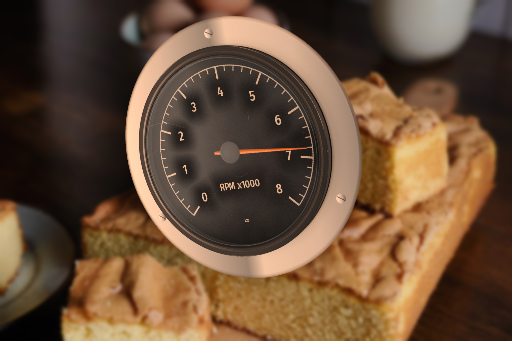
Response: {"value": 6800, "unit": "rpm"}
